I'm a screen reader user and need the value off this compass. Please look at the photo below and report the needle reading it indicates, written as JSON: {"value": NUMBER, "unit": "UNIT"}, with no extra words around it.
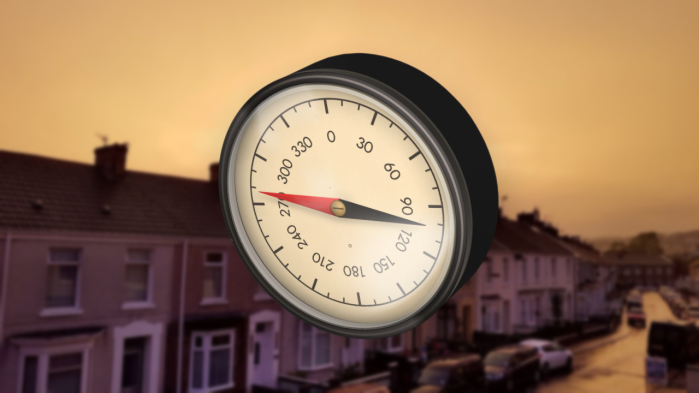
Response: {"value": 280, "unit": "°"}
